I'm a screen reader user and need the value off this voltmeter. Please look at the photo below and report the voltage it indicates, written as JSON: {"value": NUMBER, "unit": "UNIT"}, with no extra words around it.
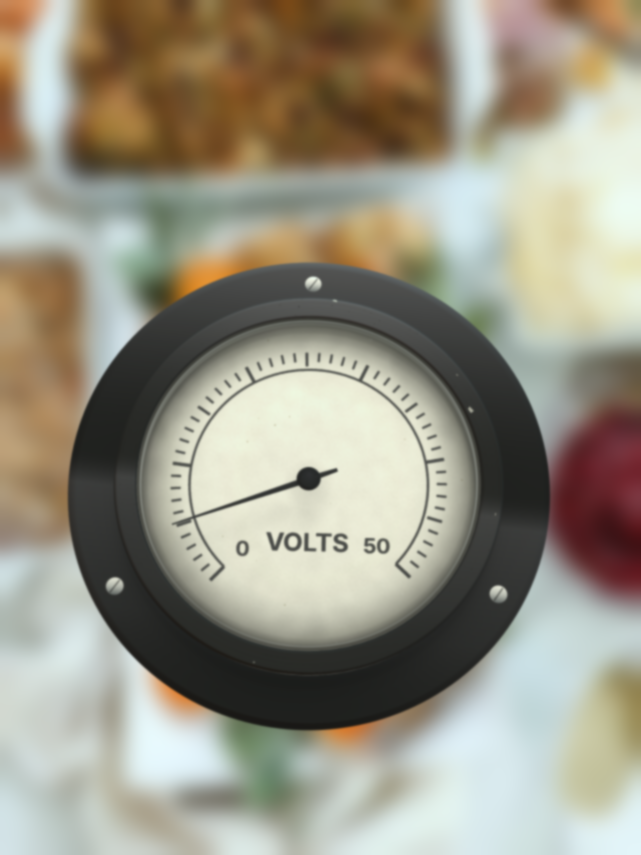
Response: {"value": 5, "unit": "V"}
